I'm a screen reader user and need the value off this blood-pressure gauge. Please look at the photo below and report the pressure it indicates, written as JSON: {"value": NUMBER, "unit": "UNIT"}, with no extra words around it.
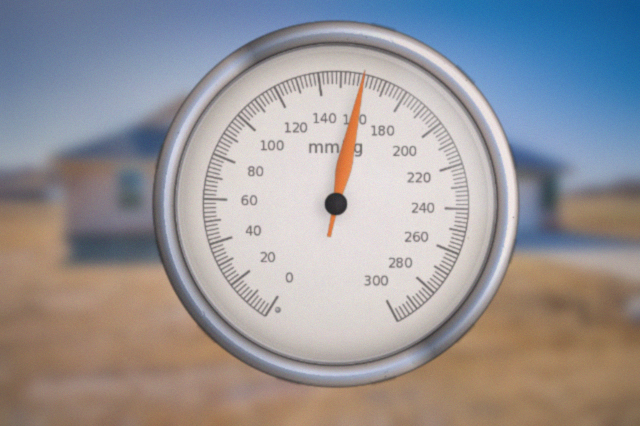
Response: {"value": 160, "unit": "mmHg"}
